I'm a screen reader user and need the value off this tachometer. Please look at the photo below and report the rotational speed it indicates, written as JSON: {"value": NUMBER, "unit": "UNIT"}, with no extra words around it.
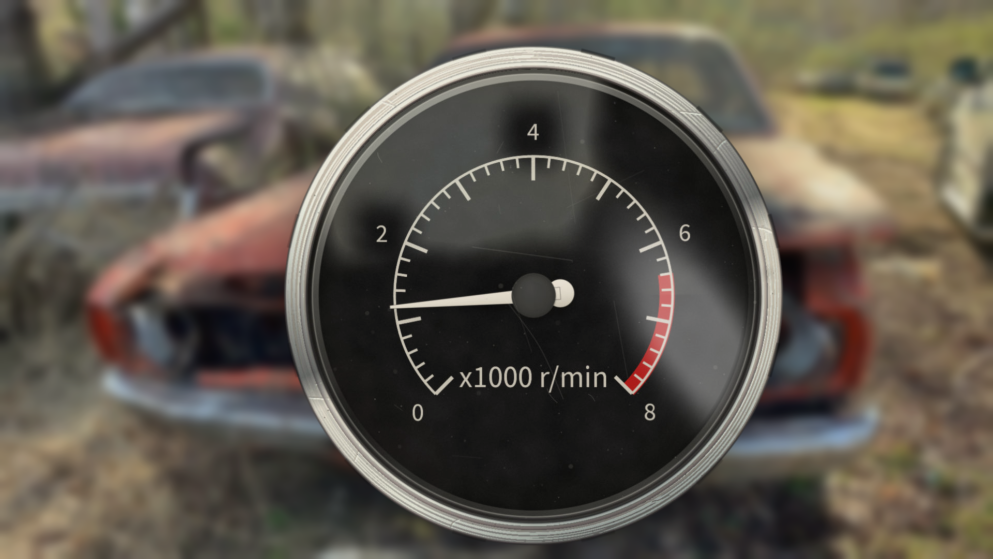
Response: {"value": 1200, "unit": "rpm"}
